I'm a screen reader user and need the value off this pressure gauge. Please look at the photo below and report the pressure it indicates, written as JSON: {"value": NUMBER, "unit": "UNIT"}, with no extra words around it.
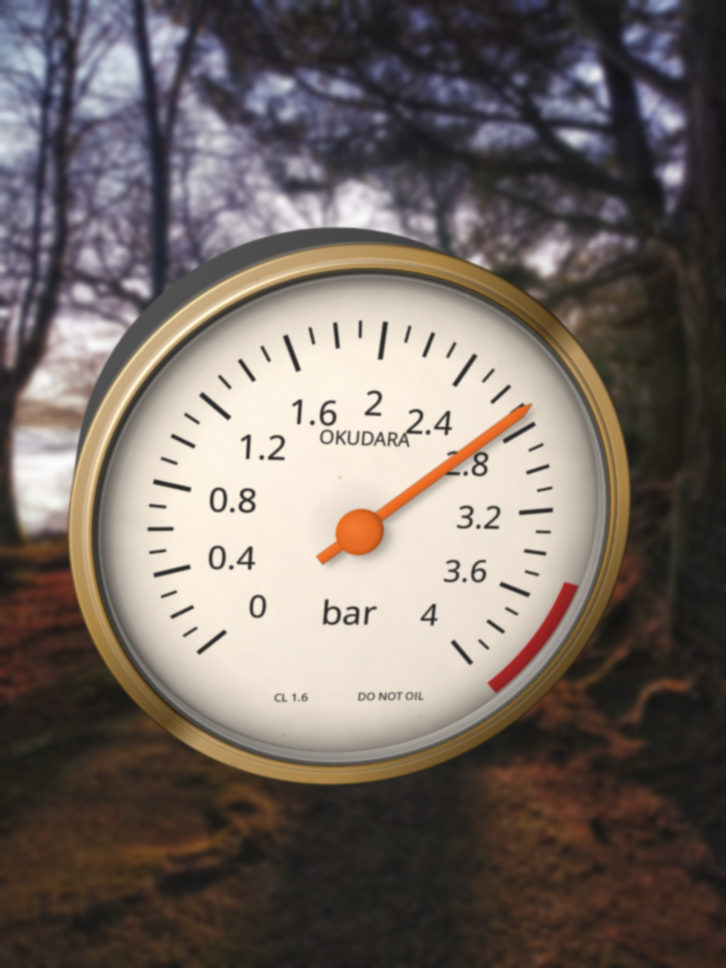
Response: {"value": 2.7, "unit": "bar"}
